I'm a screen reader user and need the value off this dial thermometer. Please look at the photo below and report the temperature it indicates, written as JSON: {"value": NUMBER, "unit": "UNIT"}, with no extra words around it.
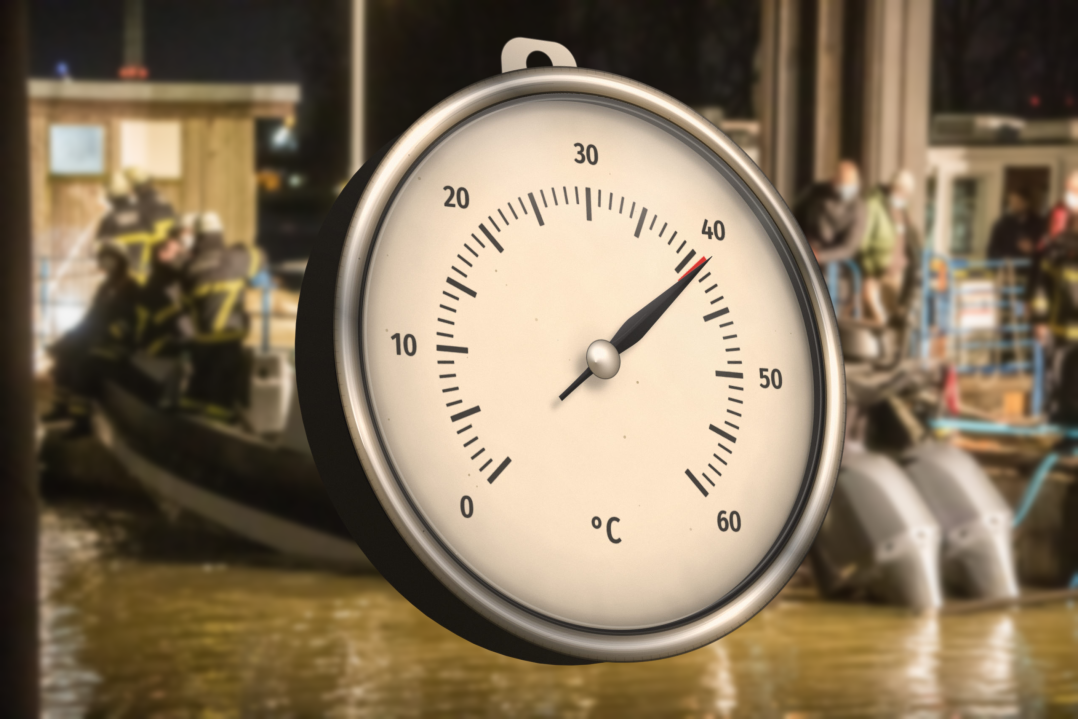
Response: {"value": 41, "unit": "°C"}
